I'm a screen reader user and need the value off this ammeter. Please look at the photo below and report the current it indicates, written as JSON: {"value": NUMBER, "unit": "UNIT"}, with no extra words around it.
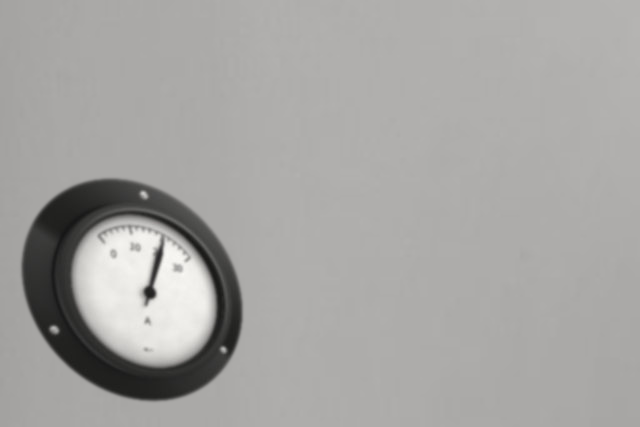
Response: {"value": 20, "unit": "A"}
